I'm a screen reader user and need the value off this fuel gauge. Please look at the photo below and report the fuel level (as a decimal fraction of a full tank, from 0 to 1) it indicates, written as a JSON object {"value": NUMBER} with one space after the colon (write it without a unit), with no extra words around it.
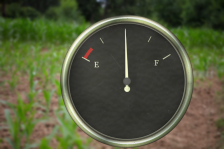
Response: {"value": 0.5}
